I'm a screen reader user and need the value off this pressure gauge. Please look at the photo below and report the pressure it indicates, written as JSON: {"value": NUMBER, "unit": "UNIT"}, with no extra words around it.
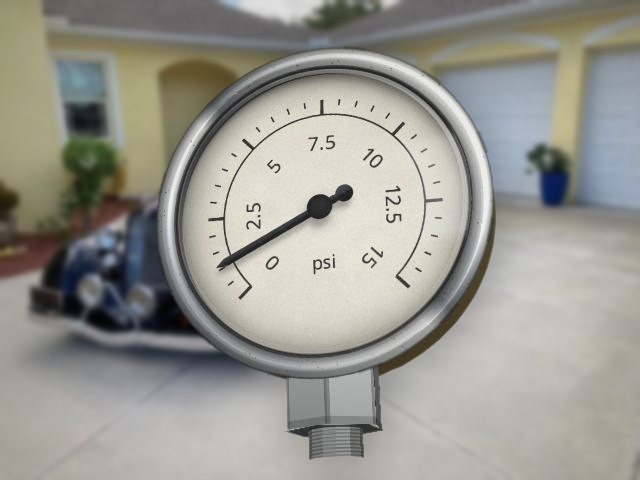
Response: {"value": 1, "unit": "psi"}
